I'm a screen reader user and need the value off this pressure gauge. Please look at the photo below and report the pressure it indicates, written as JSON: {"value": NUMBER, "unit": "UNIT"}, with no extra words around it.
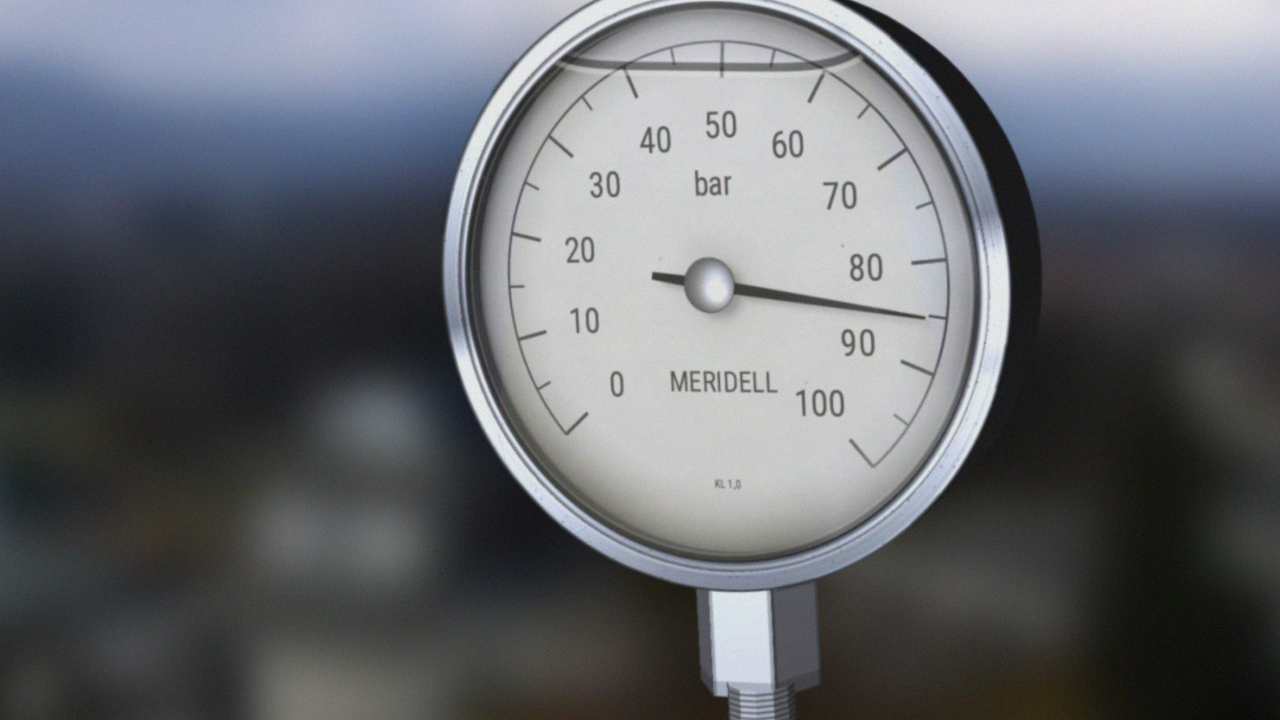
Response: {"value": 85, "unit": "bar"}
